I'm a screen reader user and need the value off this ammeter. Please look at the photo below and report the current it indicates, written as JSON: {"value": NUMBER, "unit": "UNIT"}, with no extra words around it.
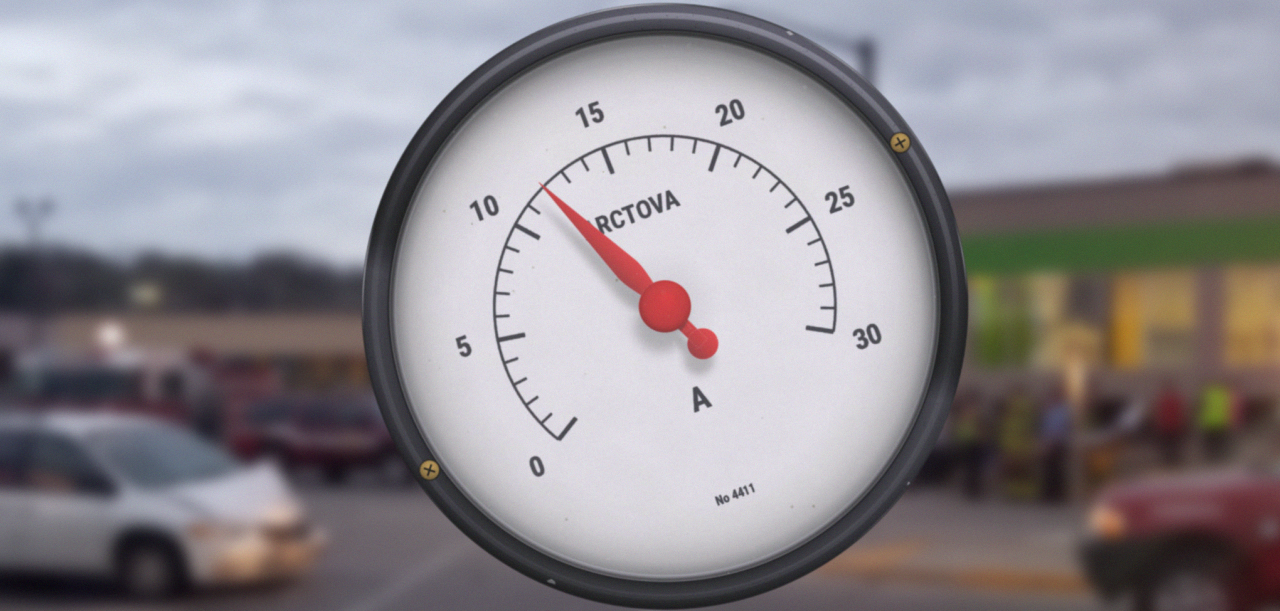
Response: {"value": 12, "unit": "A"}
